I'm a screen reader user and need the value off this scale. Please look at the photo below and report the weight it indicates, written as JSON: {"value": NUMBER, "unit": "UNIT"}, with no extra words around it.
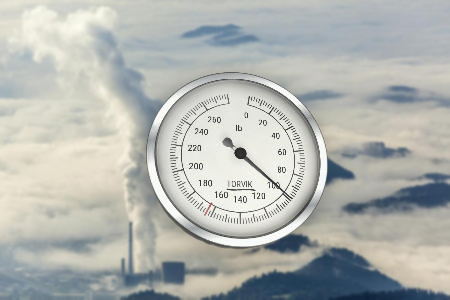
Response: {"value": 100, "unit": "lb"}
